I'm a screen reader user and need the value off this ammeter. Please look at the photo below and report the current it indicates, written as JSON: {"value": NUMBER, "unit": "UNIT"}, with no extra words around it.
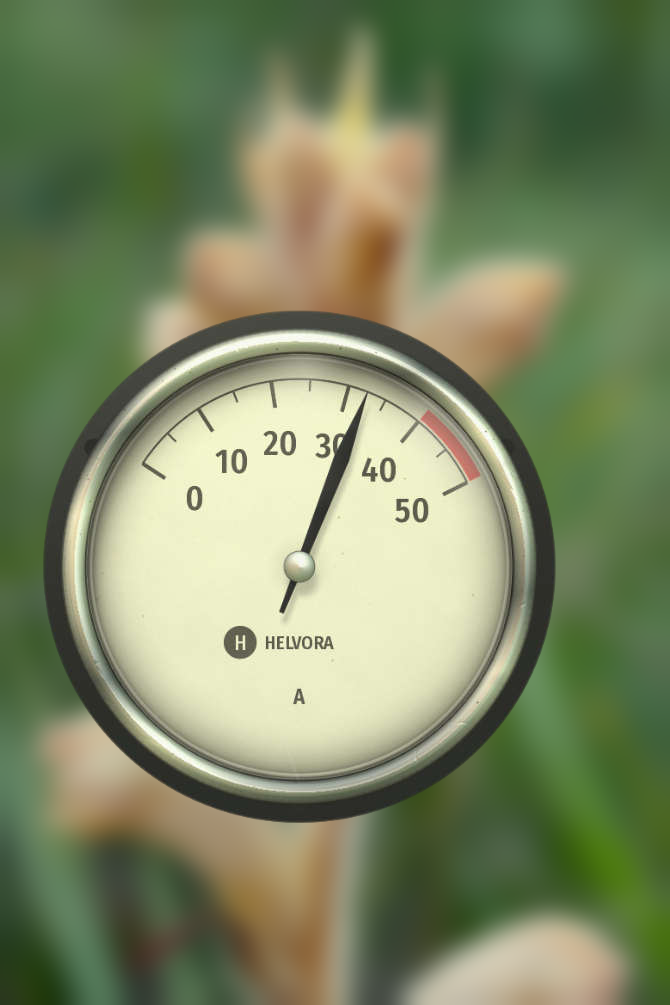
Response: {"value": 32.5, "unit": "A"}
